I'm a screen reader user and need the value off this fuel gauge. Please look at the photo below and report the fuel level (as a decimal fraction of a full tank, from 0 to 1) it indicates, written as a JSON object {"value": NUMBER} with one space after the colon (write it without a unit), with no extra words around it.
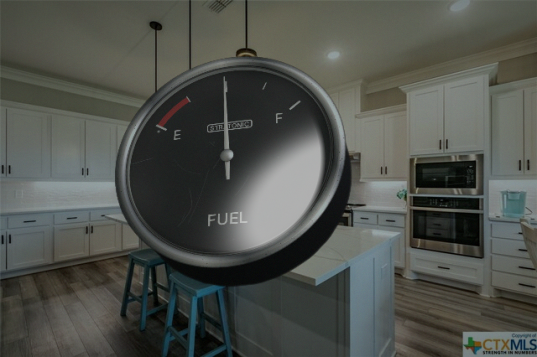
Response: {"value": 0.5}
